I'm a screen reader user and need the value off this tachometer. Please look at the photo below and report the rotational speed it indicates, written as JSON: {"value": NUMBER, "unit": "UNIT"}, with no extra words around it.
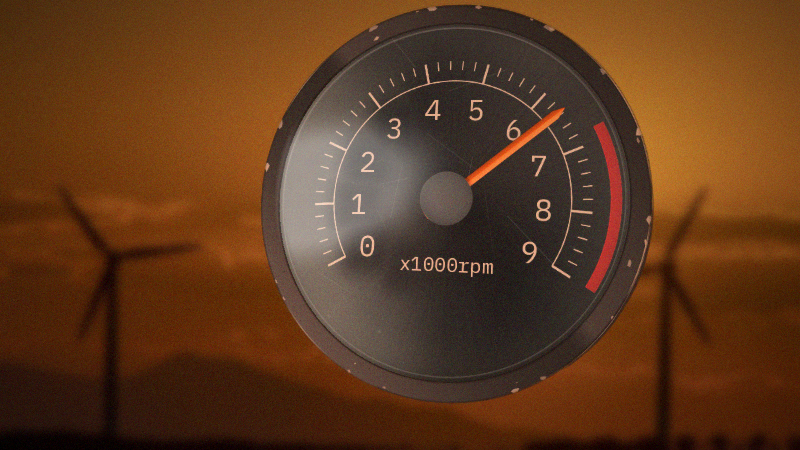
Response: {"value": 6400, "unit": "rpm"}
